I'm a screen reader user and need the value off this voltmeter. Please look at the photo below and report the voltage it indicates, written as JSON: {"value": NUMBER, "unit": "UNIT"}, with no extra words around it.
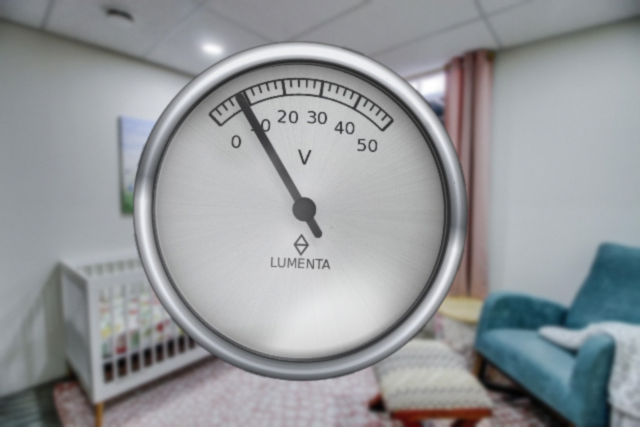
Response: {"value": 8, "unit": "V"}
